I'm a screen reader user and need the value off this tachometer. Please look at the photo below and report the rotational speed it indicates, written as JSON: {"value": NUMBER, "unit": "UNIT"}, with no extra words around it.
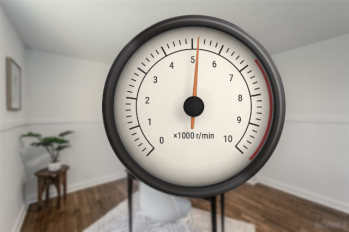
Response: {"value": 5200, "unit": "rpm"}
